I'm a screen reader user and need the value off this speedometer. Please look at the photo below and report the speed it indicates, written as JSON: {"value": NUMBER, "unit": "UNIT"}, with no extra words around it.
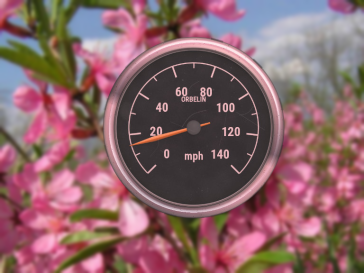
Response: {"value": 15, "unit": "mph"}
